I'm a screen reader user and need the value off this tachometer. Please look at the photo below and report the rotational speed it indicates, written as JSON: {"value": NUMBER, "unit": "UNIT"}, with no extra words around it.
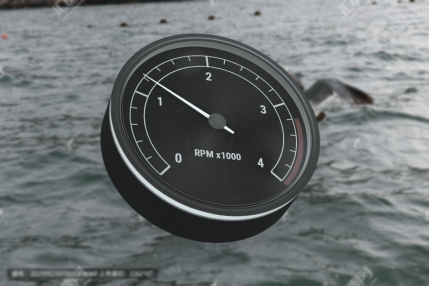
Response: {"value": 1200, "unit": "rpm"}
